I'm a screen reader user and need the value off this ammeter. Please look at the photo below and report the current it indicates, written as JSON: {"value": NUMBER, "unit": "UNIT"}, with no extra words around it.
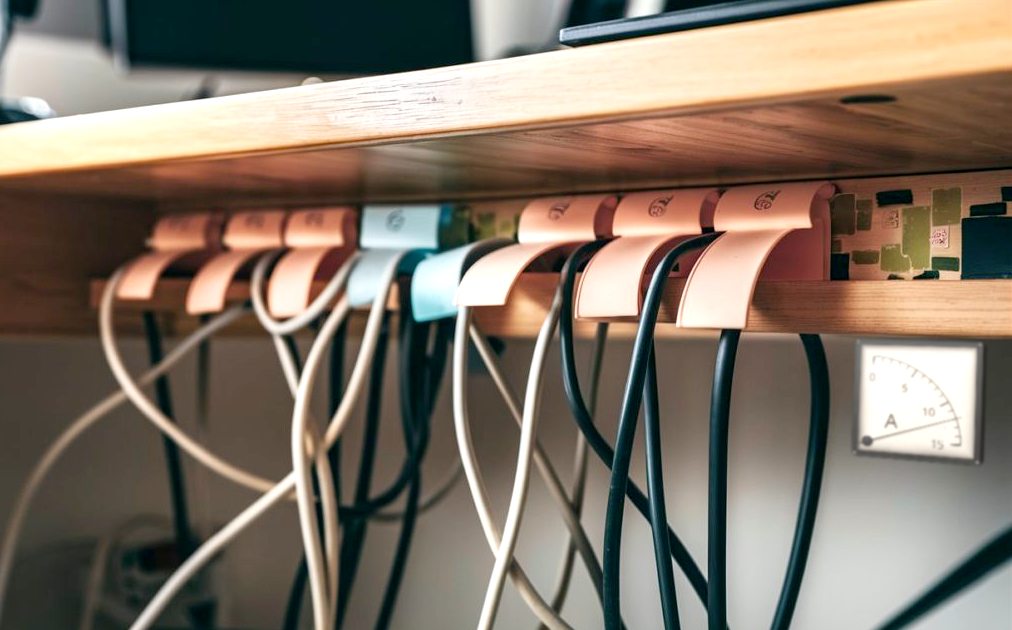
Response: {"value": 12, "unit": "A"}
